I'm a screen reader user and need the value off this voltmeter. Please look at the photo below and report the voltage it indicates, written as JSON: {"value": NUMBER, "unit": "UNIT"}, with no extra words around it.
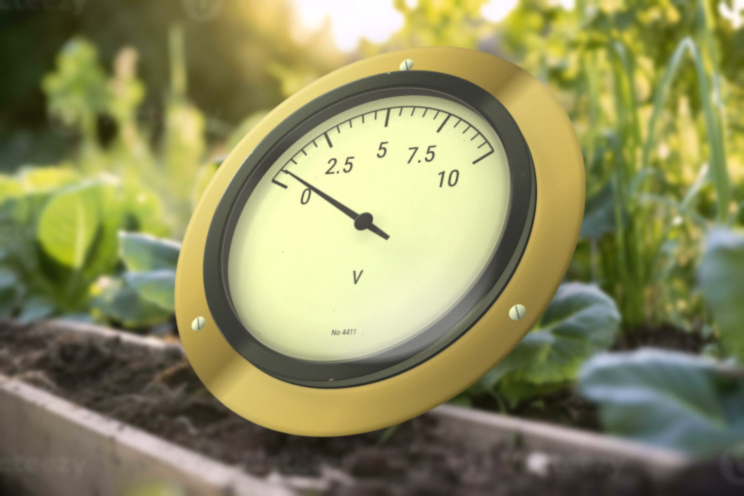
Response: {"value": 0.5, "unit": "V"}
